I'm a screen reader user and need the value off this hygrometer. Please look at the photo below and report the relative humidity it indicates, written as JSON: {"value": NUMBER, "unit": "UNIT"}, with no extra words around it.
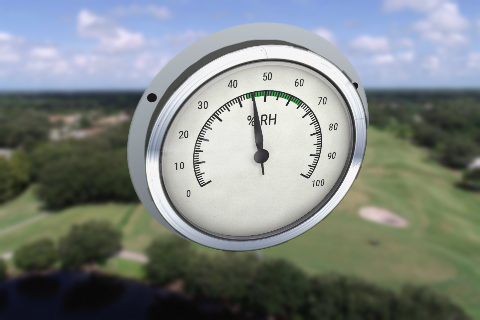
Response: {"value": 45, "unit": "%"}
